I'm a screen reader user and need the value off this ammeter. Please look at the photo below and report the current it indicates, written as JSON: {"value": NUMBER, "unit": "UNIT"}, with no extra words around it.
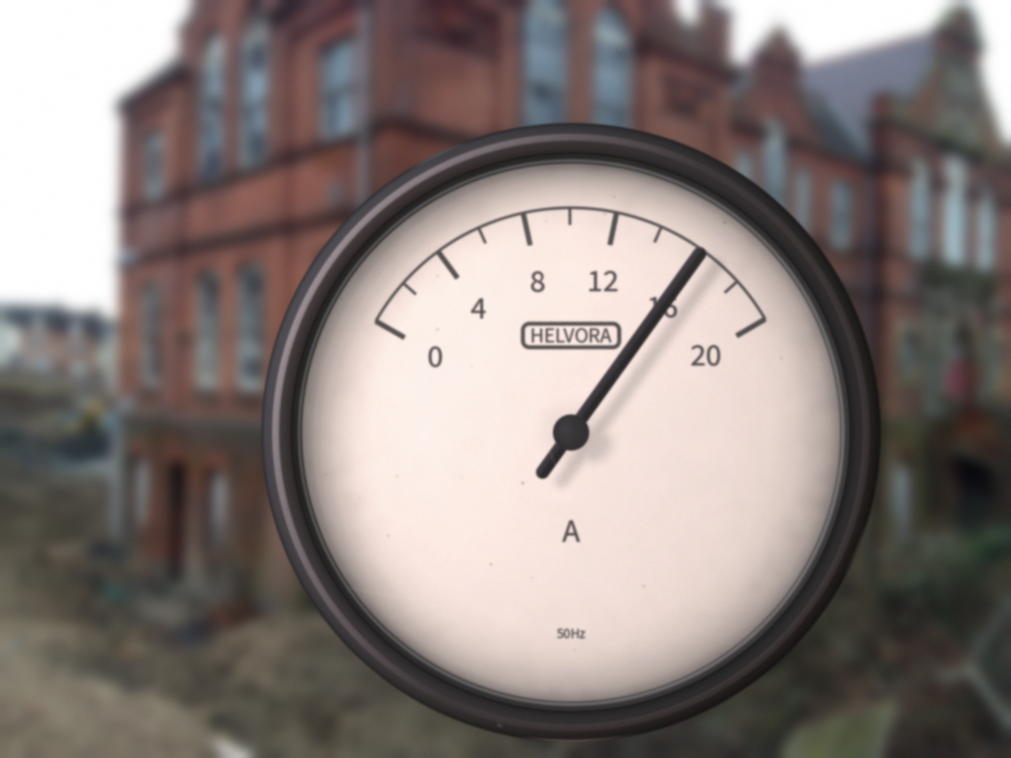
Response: {"value": 16, "unit": "A"}
